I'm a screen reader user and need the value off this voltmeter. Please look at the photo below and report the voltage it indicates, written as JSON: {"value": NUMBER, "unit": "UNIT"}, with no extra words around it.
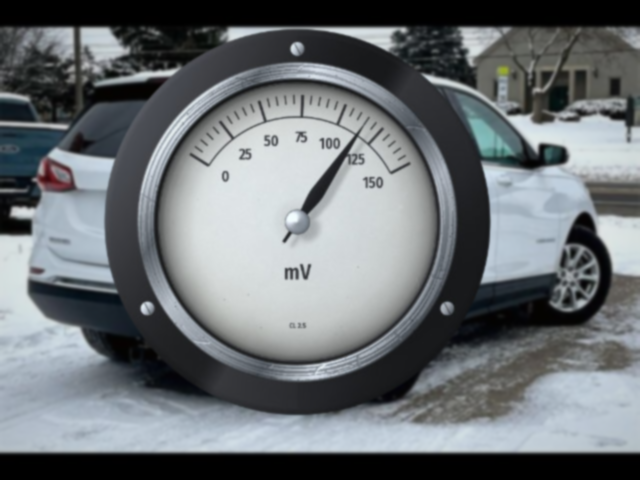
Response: {"value": 115, "unit": "mV"}
